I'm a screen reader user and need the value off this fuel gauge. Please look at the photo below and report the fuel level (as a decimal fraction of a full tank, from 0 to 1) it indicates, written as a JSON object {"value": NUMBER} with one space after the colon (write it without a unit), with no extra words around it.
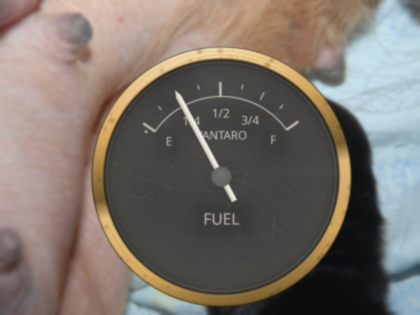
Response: {"value": 0.25}
